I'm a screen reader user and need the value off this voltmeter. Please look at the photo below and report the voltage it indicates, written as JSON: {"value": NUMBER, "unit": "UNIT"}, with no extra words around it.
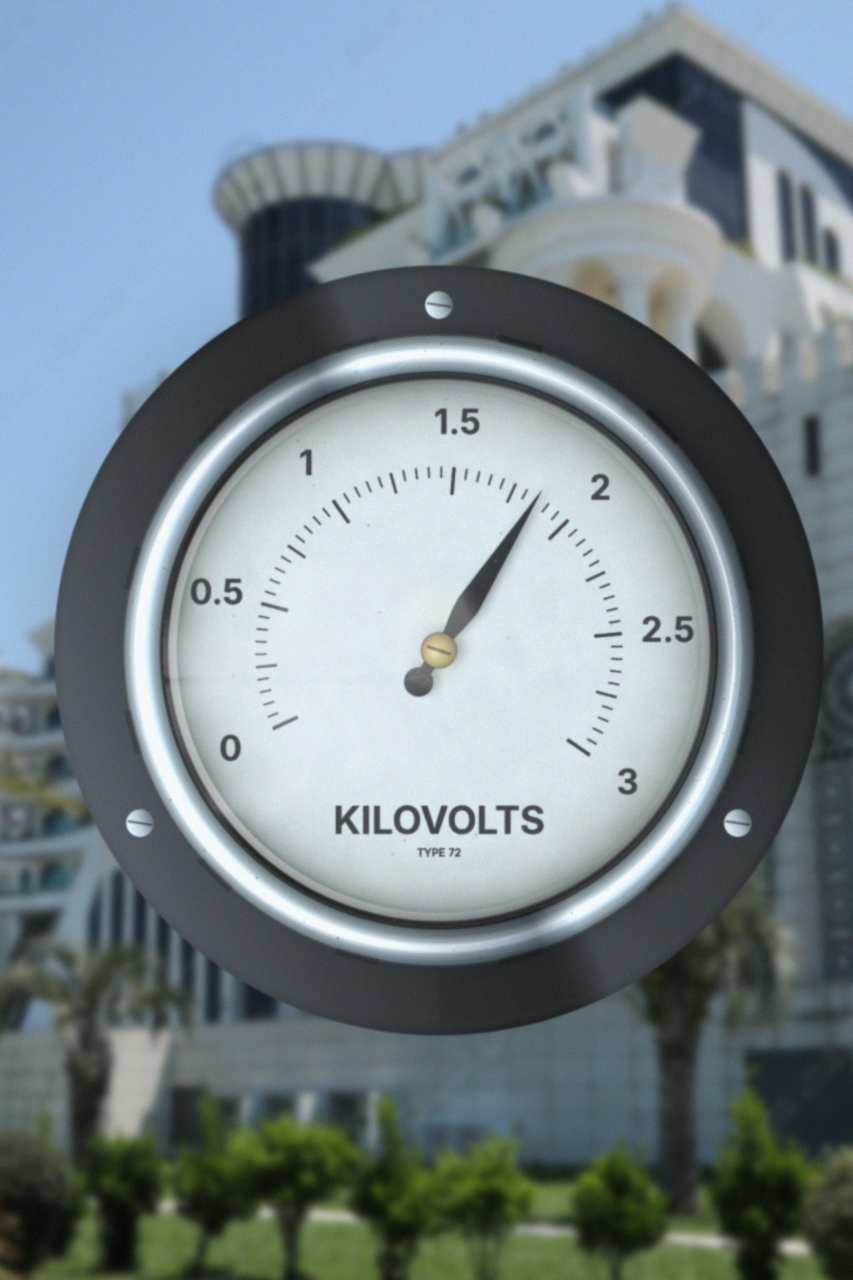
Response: {"value": 1.85, "unit": "kV"}
